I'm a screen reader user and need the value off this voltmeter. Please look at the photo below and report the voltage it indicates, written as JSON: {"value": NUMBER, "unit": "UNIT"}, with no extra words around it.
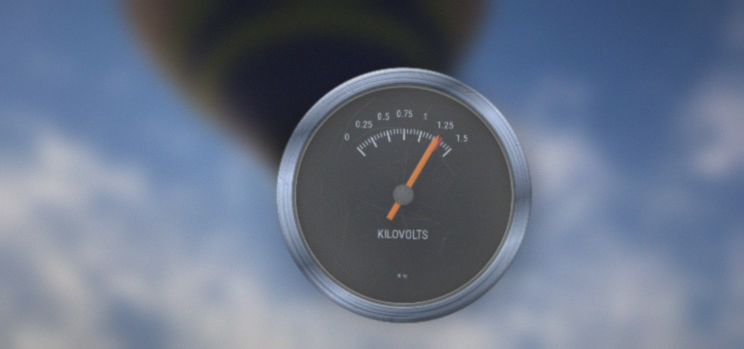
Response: {"value": 1.25, "unit": "kV"}
